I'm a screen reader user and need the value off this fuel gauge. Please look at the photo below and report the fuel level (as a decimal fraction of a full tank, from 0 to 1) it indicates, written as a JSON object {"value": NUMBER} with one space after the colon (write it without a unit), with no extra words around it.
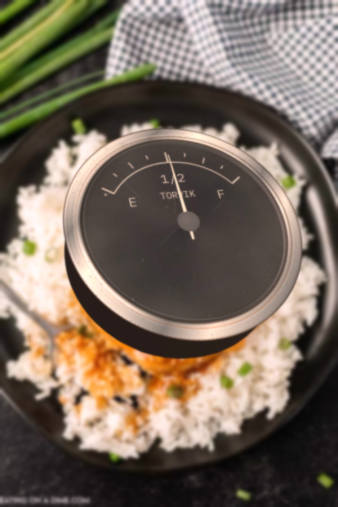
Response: {"value": 0.5}
